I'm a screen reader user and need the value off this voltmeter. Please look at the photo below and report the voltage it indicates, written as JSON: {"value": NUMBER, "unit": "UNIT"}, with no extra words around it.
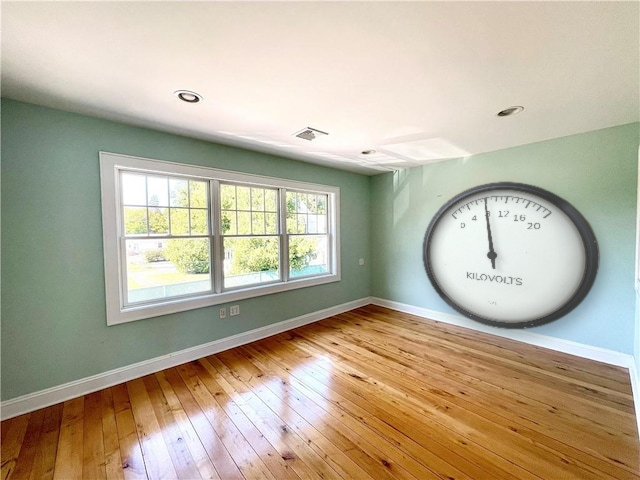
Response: {"value": 8, "unit": "kV"}
